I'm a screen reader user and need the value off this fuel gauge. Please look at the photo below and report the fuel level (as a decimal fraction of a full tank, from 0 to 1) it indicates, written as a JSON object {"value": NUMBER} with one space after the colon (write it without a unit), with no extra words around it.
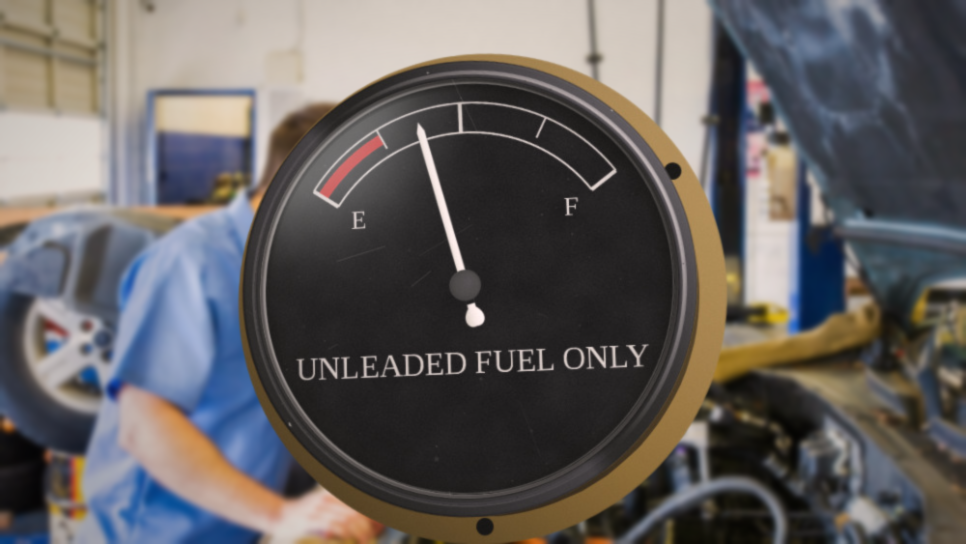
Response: {"value": 0.375}
